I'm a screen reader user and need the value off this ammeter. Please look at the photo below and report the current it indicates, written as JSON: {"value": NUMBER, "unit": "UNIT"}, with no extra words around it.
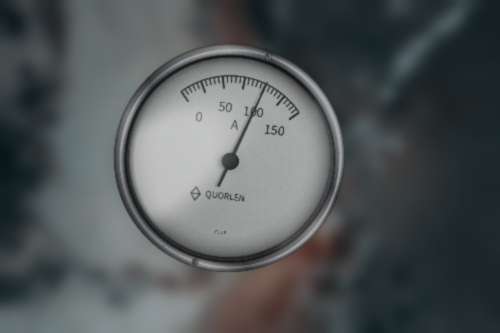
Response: {"value": 100, "unit": "A"}
